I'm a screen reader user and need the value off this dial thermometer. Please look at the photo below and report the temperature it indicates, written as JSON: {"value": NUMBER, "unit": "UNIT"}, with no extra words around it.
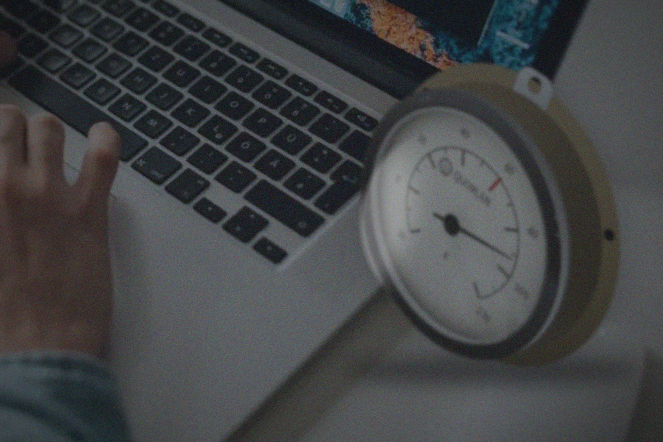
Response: {"value": 90, "unit": "°F"}
